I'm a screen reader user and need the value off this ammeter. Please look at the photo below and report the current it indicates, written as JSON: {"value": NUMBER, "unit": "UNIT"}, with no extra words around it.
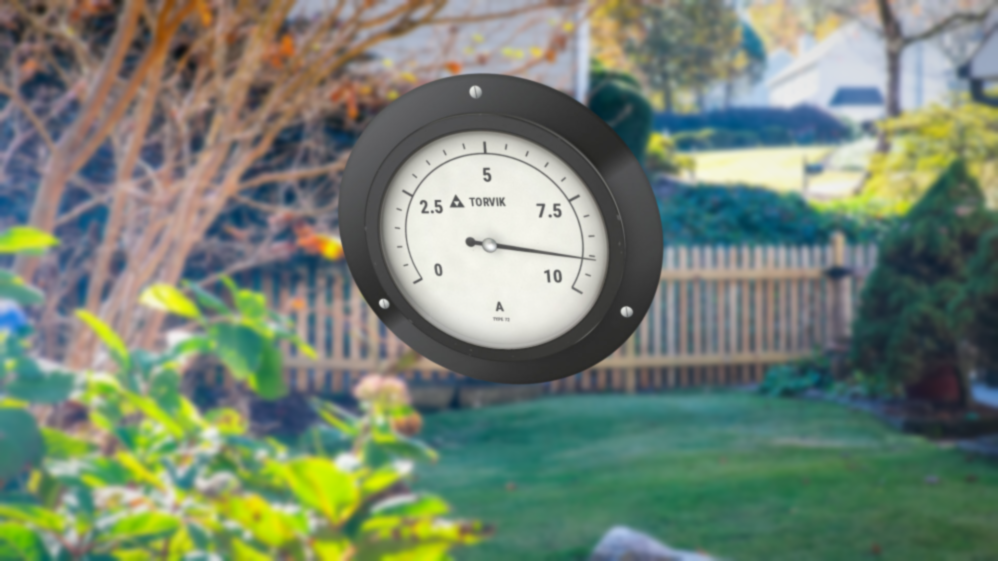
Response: {"value": 9, "unit": "A"}
